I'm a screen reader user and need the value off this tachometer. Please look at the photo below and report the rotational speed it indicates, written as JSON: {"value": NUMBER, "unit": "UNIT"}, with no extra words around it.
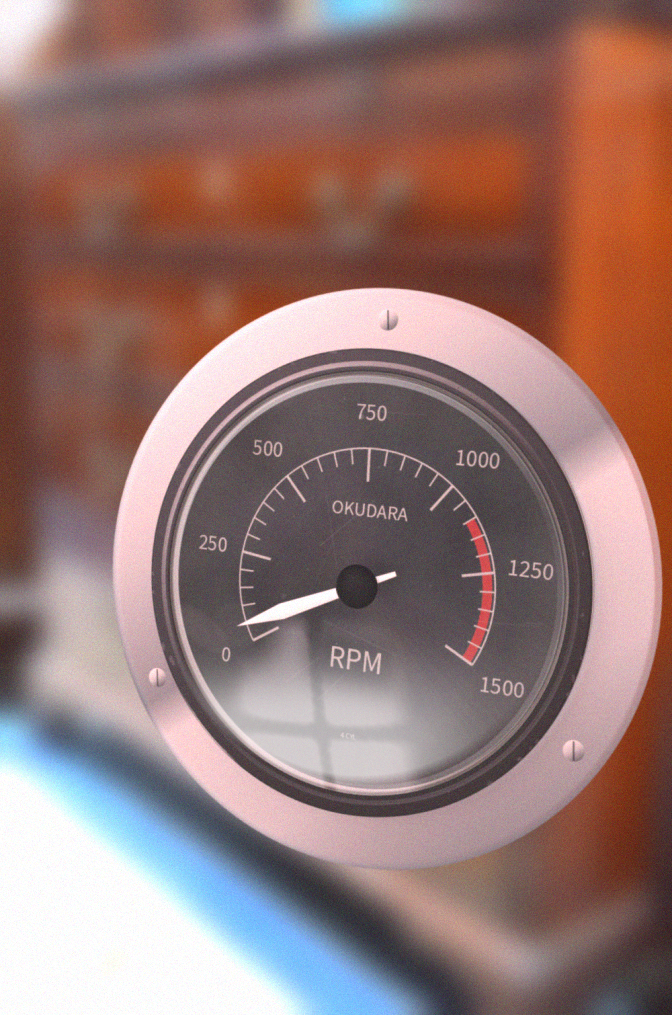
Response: {"value": 50, "unit": "rpm"}
